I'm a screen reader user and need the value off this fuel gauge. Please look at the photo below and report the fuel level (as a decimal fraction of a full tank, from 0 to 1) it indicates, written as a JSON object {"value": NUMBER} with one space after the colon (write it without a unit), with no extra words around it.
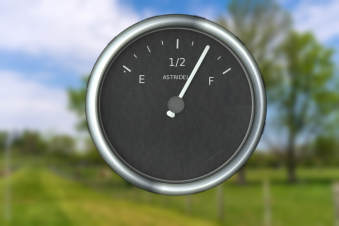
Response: {"value": 0.75}
